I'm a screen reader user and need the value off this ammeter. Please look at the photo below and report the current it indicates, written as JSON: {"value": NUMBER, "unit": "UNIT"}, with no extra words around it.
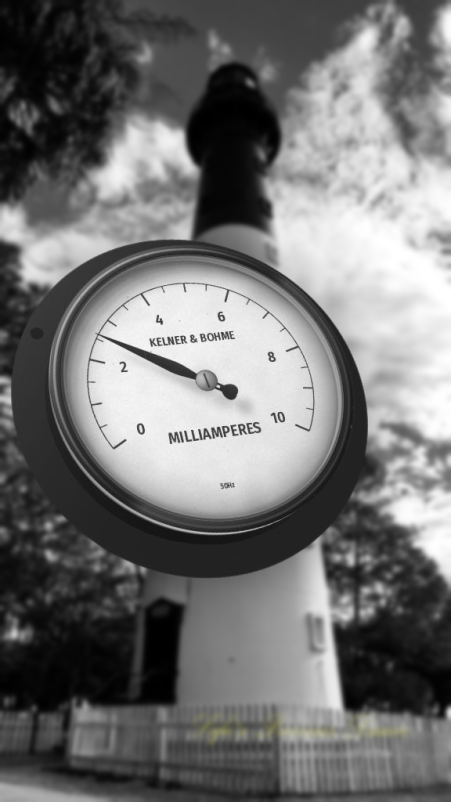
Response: {"value": 2.5, "unit": "mA"}
